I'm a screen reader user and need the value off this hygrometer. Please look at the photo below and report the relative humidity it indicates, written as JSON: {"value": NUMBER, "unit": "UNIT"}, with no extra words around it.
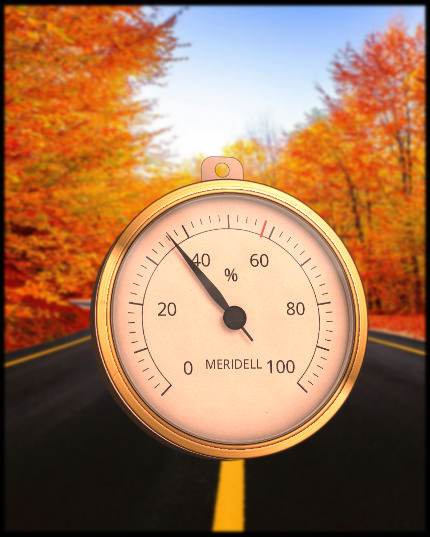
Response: {"value": 36, "unit": "%"}
